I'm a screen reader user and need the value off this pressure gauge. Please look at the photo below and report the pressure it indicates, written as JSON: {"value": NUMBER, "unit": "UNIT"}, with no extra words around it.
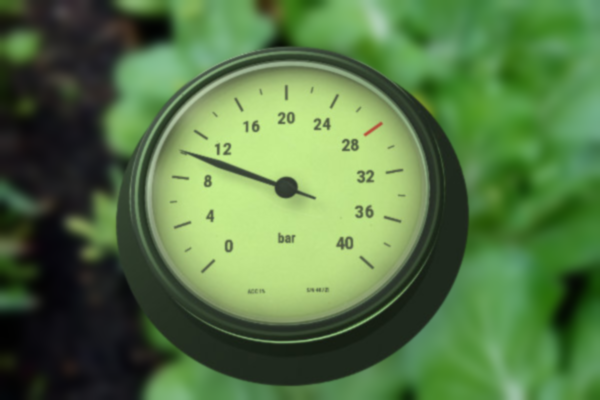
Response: {"value": 10, "unit": "bar"}
